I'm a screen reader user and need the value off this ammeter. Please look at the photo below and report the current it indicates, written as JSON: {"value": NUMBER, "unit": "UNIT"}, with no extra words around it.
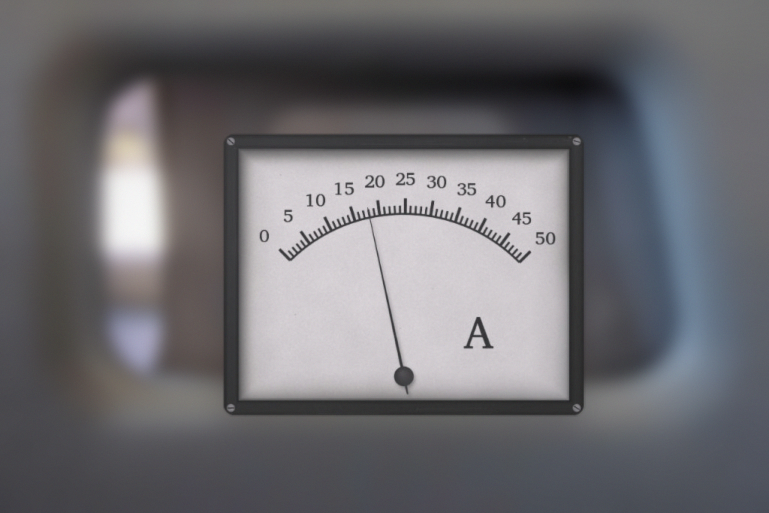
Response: {"value": 18, "unit": "A"}
